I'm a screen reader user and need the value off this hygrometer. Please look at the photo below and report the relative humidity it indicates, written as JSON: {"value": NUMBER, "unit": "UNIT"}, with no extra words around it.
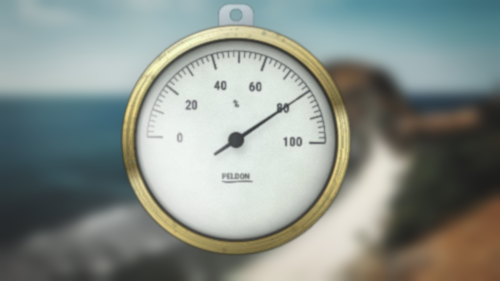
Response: {"value": 80, "unit": "%"}
